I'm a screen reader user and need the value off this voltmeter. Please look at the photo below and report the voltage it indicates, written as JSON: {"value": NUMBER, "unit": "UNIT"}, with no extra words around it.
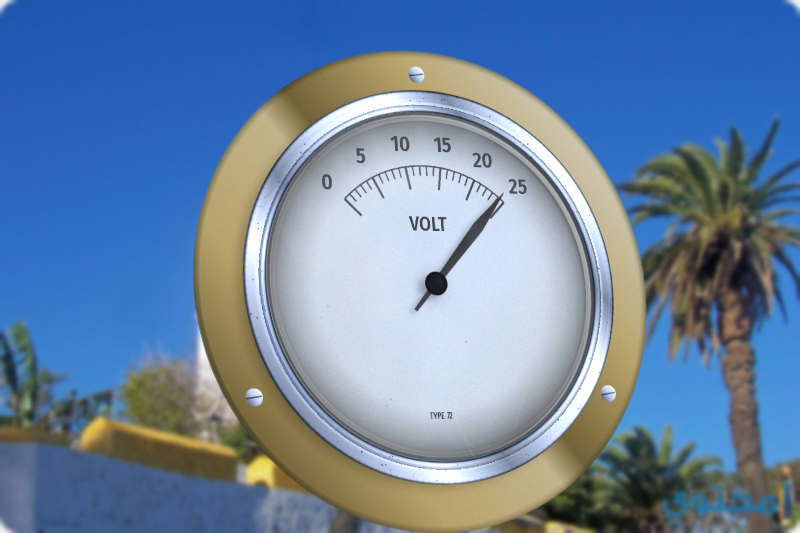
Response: {"value": 24, "unit": "V"}
